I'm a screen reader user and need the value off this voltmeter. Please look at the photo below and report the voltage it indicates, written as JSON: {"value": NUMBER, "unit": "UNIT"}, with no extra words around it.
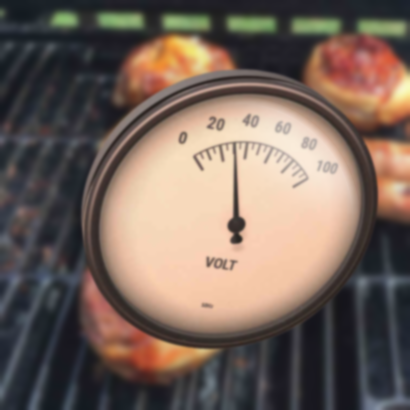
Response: {"value": 30, "unit": "V"}
